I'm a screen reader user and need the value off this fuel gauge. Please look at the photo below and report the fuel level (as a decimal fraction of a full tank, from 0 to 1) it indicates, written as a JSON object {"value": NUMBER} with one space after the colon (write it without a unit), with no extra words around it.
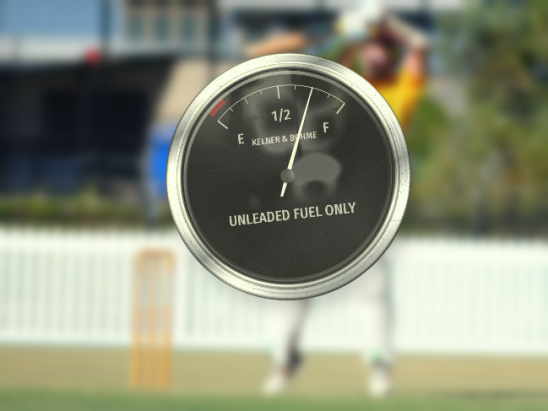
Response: {"value": 0.75}
